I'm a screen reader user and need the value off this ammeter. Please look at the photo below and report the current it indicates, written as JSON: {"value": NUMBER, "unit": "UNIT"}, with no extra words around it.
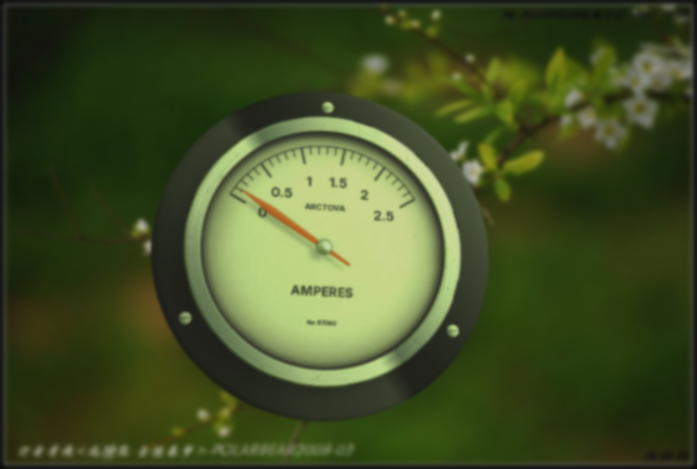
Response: {"value": 0.1, "unit": "A"}
